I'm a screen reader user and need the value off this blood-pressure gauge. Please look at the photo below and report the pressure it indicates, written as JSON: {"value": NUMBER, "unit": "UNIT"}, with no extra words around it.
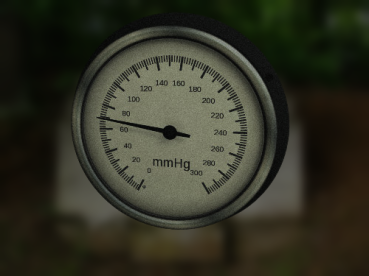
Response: {"value": 70, "unit": "mmHg"}
